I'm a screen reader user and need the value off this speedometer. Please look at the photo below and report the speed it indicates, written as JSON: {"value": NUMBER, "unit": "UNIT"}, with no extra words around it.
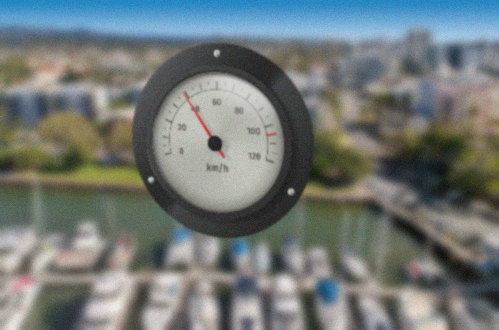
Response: {"value": 40, "unit": "km/h"}
